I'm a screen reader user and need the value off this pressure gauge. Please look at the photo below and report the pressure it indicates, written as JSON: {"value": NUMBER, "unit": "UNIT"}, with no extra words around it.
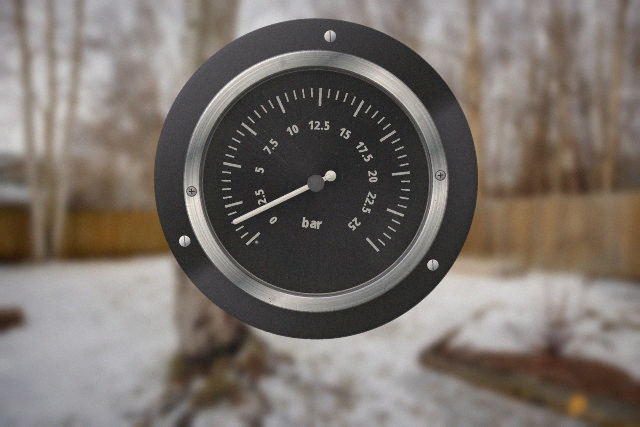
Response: {"value": 1.5, "unit": "bar"}
